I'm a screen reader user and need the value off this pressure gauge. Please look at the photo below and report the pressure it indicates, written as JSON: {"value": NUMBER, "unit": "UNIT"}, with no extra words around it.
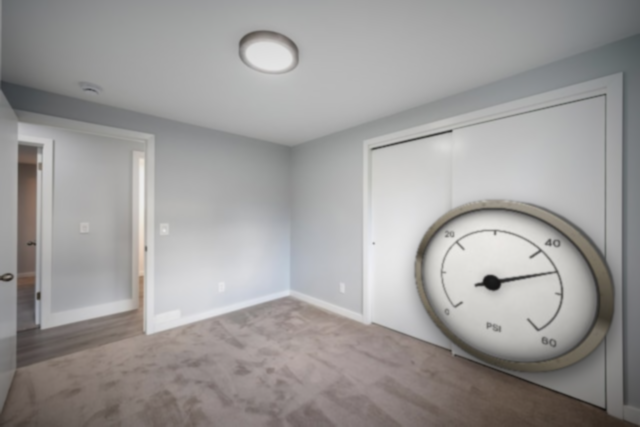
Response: {"value": 45, "unit": "psi"}
